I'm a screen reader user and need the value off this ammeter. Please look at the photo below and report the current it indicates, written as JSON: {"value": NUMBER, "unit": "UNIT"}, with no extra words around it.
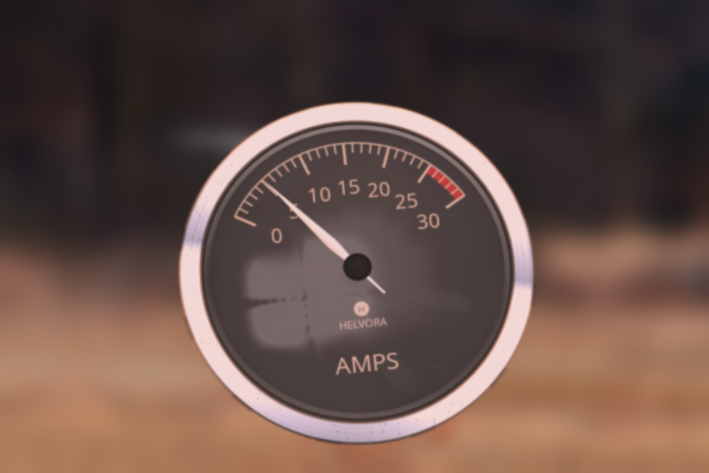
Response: {"value": 5, "unit": "A"}
